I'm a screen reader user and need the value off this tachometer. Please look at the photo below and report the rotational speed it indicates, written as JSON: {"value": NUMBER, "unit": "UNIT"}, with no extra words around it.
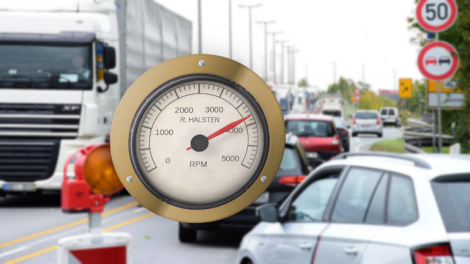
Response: {"value": 3800, "unit": "rpm"}
